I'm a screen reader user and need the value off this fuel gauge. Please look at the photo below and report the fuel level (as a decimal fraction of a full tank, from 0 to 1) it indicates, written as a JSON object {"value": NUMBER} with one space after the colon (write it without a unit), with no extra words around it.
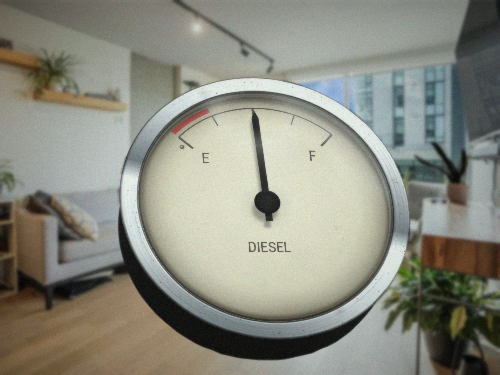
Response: {"value": 0.5}
